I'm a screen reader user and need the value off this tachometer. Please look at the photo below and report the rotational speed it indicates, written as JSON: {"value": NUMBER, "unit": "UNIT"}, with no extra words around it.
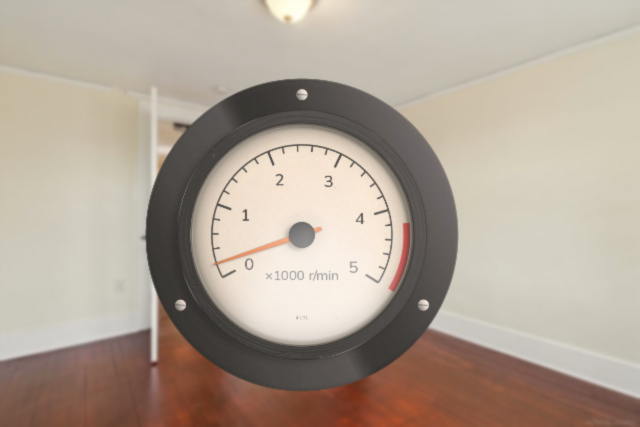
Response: {"value": 200, "unit": "rpm"}
